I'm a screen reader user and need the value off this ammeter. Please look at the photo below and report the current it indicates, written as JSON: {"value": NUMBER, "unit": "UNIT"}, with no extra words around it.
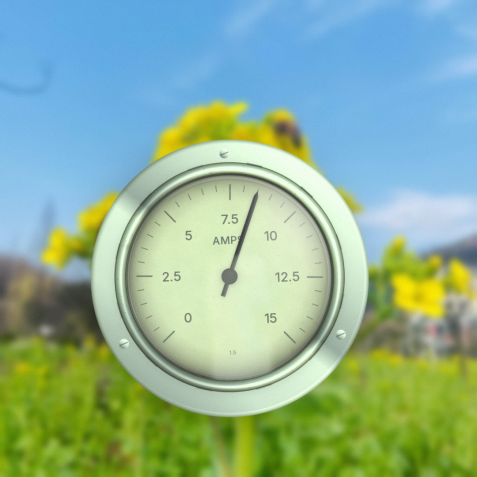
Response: {"value": 8.5, "unit": "A"}
